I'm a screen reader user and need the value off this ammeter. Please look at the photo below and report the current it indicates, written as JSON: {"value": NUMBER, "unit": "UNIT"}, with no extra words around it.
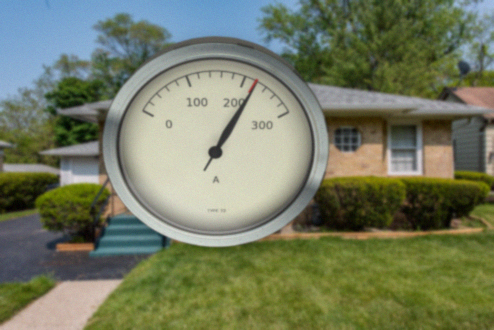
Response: {"value": 220, "unit": "A"}
